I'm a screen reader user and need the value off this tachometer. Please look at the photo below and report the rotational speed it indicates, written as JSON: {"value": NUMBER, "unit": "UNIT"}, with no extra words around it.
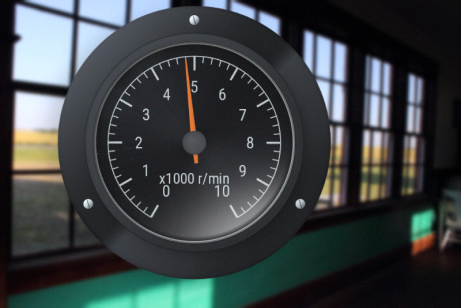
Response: {"value": 4800, "unit": "rpm"}
